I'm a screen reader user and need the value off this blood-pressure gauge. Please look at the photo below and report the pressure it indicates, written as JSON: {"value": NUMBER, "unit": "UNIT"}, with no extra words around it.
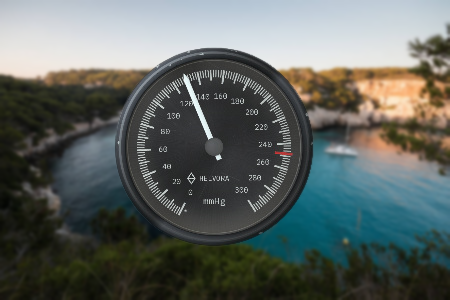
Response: {"value": 130, "unit": "mmHg"}
